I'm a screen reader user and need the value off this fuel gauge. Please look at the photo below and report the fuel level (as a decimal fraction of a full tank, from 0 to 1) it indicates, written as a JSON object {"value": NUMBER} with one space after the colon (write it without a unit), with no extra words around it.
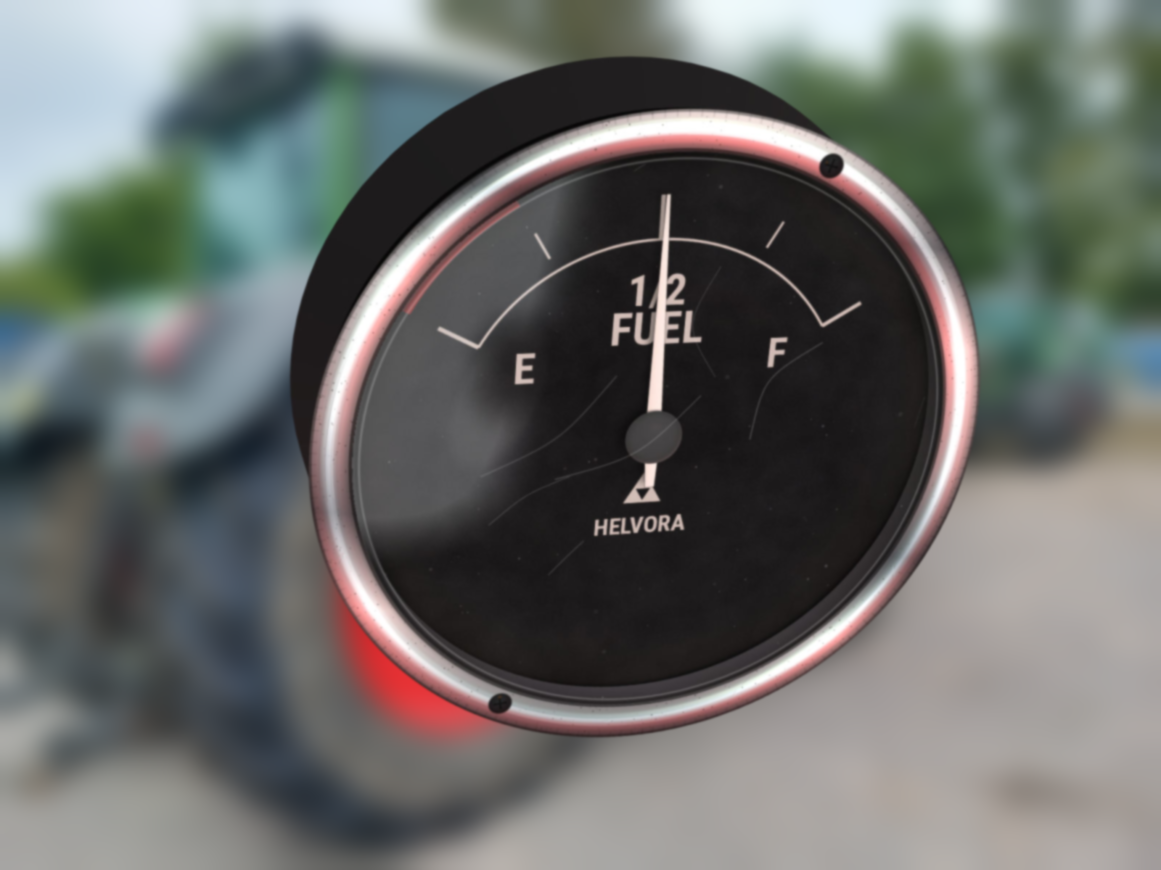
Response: {"value": 0.5}
